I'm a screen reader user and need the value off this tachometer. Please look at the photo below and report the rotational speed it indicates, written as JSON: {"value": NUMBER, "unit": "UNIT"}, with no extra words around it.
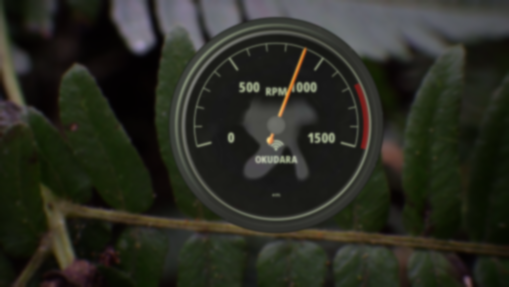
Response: {"value": 900, "unit": "rpm"}
